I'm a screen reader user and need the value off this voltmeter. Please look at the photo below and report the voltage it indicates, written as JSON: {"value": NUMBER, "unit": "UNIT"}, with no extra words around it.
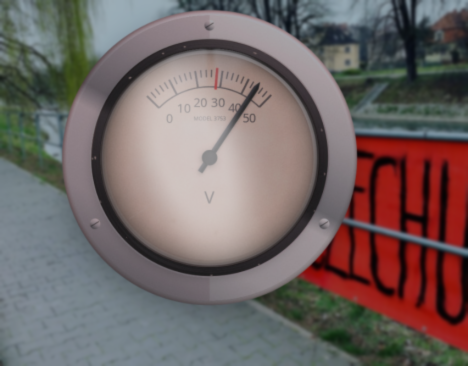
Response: {"value": 44, "unit": "V"}
